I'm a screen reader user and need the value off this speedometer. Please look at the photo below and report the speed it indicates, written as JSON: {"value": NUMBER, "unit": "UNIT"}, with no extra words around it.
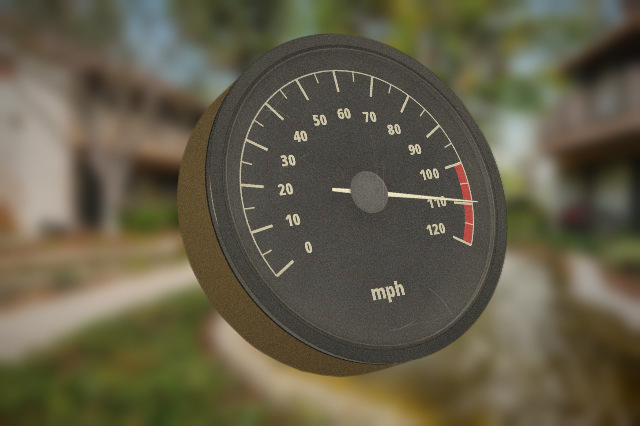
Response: {"value": 110, "unit": "mph"}
